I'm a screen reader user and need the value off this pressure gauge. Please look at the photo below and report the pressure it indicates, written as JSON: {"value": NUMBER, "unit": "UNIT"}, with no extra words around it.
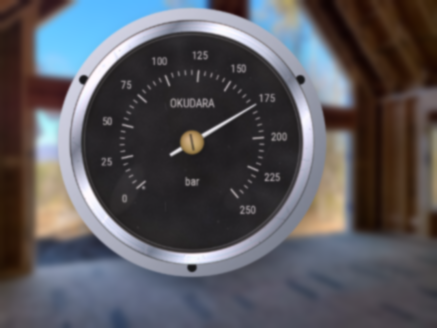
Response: {"value": 175, "unit": "bar"}
